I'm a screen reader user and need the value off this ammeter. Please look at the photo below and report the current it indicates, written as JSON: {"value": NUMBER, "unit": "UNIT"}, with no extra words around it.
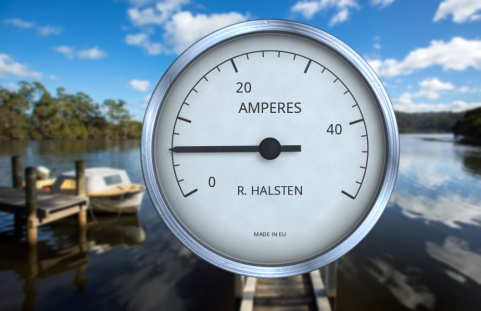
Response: {"value": 6, "unit": "A"}
